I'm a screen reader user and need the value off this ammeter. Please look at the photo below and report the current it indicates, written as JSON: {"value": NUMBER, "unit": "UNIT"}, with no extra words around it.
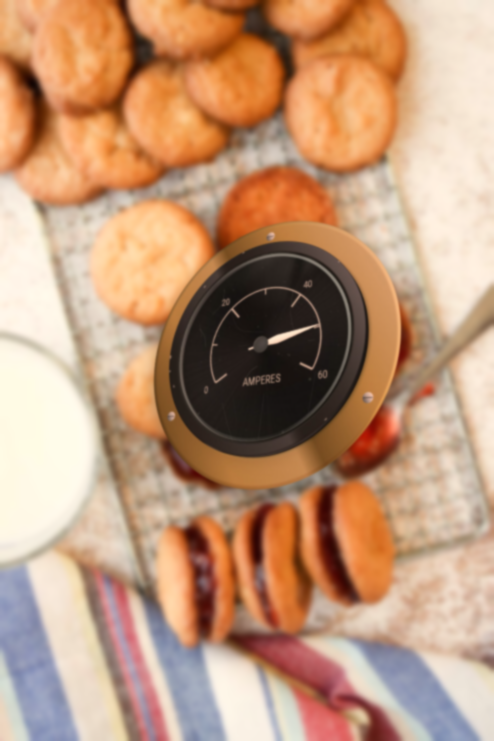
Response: {"value": 50, "unit": "A"}
